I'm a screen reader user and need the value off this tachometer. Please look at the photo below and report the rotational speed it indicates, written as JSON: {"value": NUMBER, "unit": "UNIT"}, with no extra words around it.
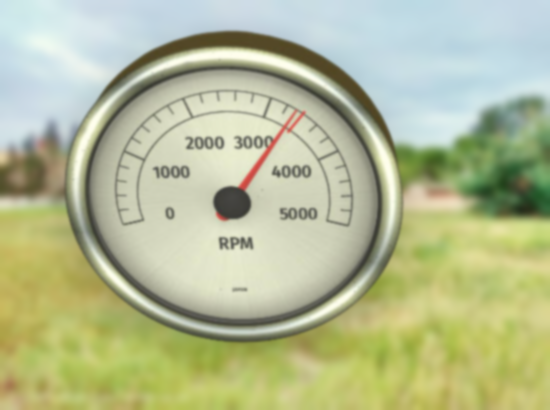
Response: {"value": 3300, "unit": "rpm"}
